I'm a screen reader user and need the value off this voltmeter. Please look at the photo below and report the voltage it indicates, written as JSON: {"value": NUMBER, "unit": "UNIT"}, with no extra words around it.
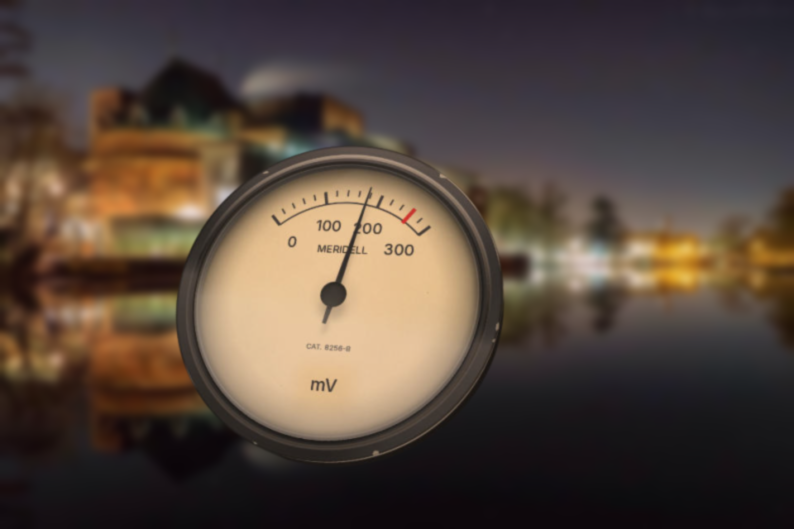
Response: {"value": 180, "unit": "mV"}
